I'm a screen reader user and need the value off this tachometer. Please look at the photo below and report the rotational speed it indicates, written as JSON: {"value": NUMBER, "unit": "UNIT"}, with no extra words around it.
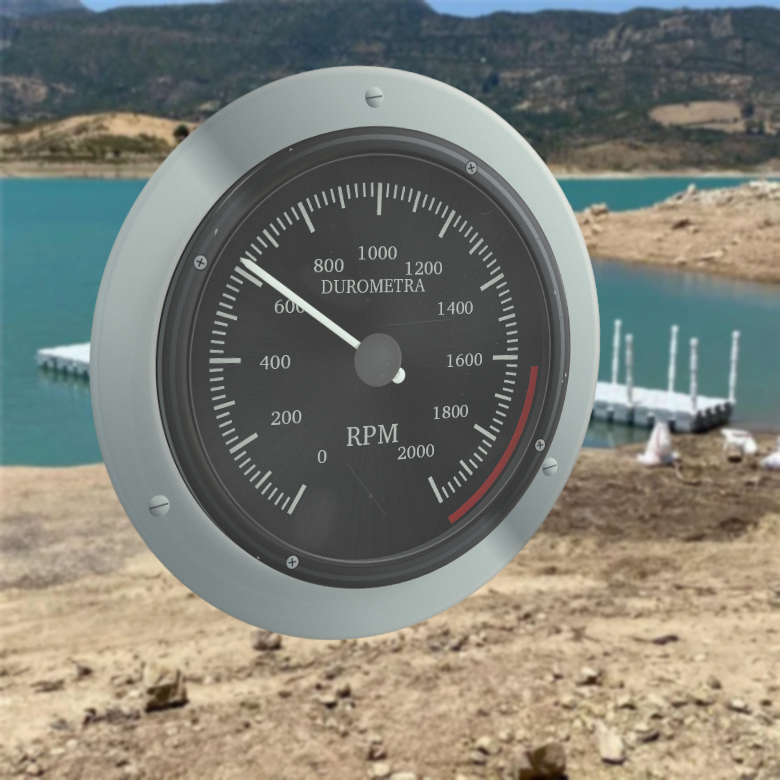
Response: {"value": 620, "unit": "rpm"}
